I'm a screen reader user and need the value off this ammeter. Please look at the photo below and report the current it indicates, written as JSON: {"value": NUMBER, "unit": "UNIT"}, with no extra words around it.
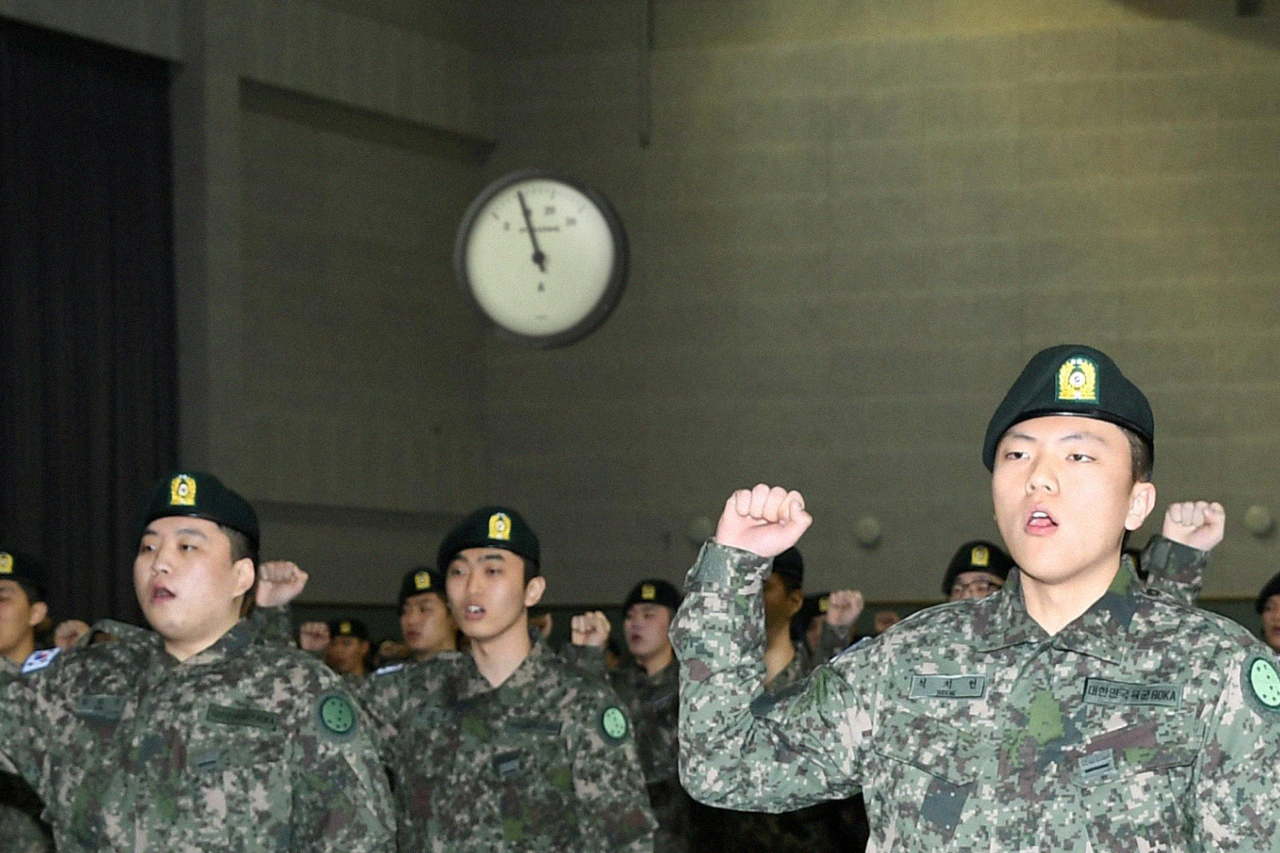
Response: {"value": 10, "unit": "A"}
